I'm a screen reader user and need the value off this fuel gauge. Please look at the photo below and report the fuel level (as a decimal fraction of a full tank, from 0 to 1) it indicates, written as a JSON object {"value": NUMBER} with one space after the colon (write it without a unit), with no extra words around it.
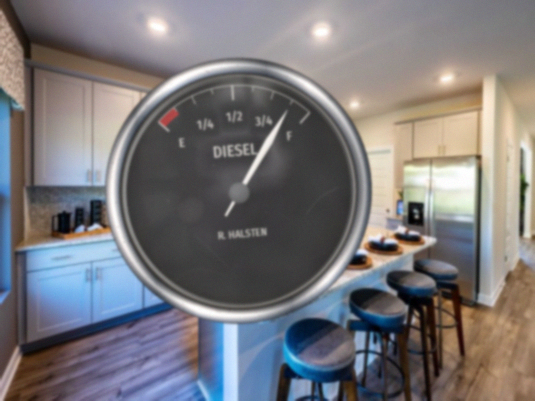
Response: {"value": 0.875}
